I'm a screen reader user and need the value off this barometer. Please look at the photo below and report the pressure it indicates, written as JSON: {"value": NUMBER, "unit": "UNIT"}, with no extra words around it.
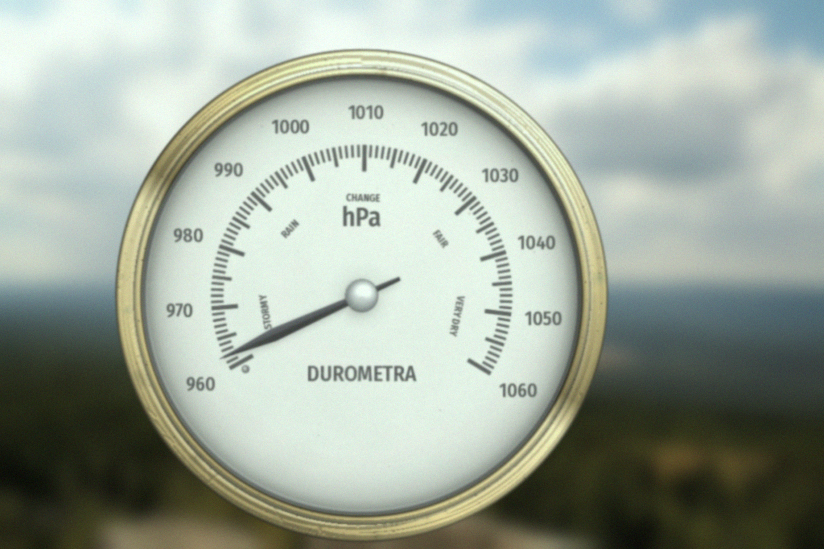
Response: {"value": 962, "unit": "hPa"}
